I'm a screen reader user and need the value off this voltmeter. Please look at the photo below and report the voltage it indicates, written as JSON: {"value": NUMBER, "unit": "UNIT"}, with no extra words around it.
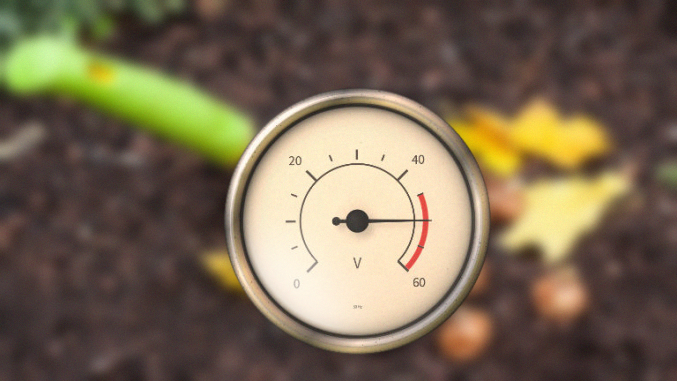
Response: {"value": 50, "unit": "V"}
